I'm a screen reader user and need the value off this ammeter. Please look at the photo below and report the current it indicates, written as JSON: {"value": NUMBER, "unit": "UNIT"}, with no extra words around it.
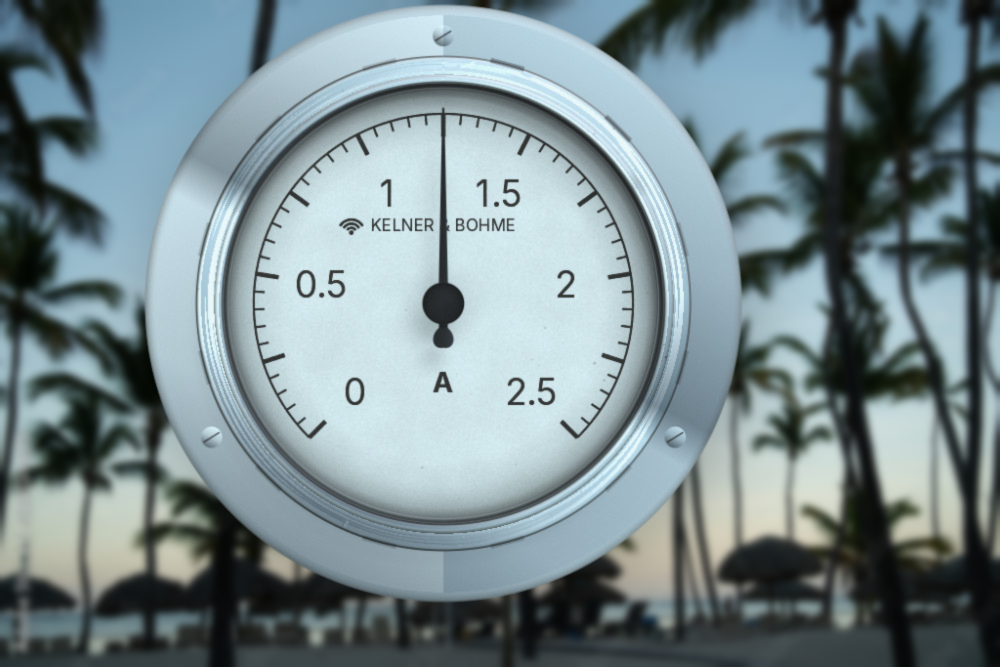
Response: {"value": 1.25, "unit": "A"}
